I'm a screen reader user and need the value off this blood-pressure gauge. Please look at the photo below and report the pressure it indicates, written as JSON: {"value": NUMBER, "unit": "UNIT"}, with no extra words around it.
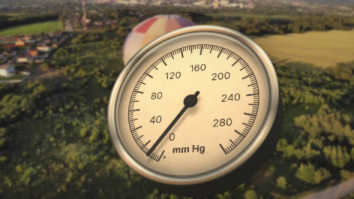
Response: {"value": 10, "unit": "mmHg"}
